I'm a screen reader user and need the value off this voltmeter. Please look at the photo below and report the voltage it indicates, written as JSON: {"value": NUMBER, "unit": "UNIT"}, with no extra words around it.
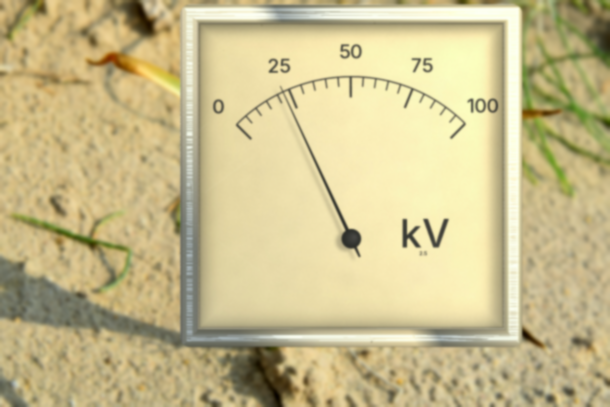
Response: {"value": 22.5, "unit": "kV"}
